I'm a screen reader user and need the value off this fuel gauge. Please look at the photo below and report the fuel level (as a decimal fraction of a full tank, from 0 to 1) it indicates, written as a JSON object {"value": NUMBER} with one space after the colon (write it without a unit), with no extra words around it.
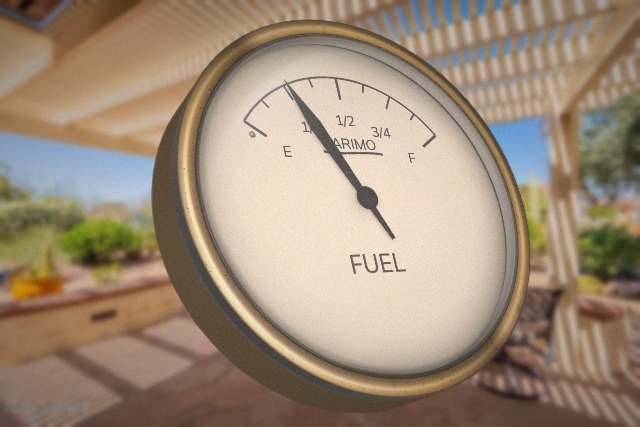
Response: {"value": 0.25}
